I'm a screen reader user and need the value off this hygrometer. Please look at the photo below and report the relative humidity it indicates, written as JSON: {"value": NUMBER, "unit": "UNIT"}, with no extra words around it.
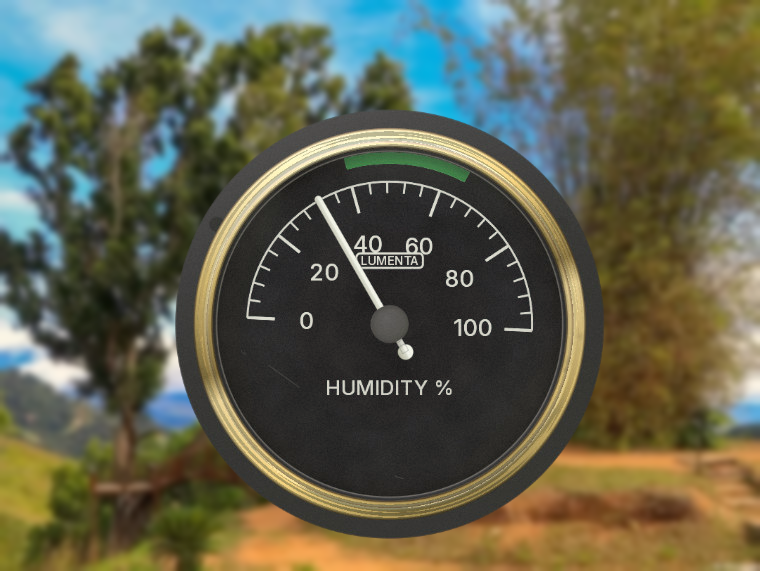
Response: {"value": 32, "unit": "%"}
